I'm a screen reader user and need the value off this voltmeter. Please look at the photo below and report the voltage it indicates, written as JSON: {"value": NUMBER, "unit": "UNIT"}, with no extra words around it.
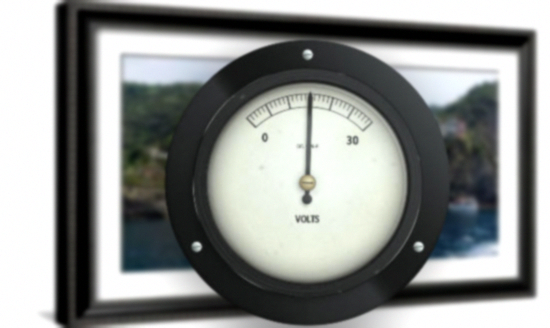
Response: {"value": 15, "unit": "V"}
